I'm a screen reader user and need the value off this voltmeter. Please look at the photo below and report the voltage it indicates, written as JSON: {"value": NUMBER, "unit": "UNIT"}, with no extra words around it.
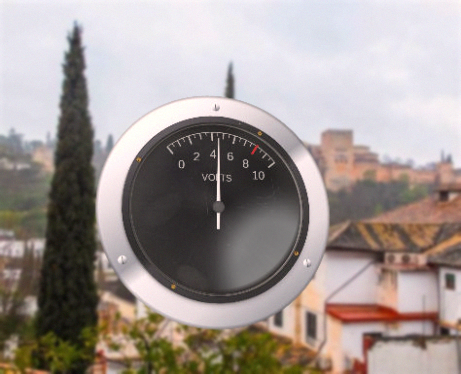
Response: {"value": 4.5, "unit": "V"}
